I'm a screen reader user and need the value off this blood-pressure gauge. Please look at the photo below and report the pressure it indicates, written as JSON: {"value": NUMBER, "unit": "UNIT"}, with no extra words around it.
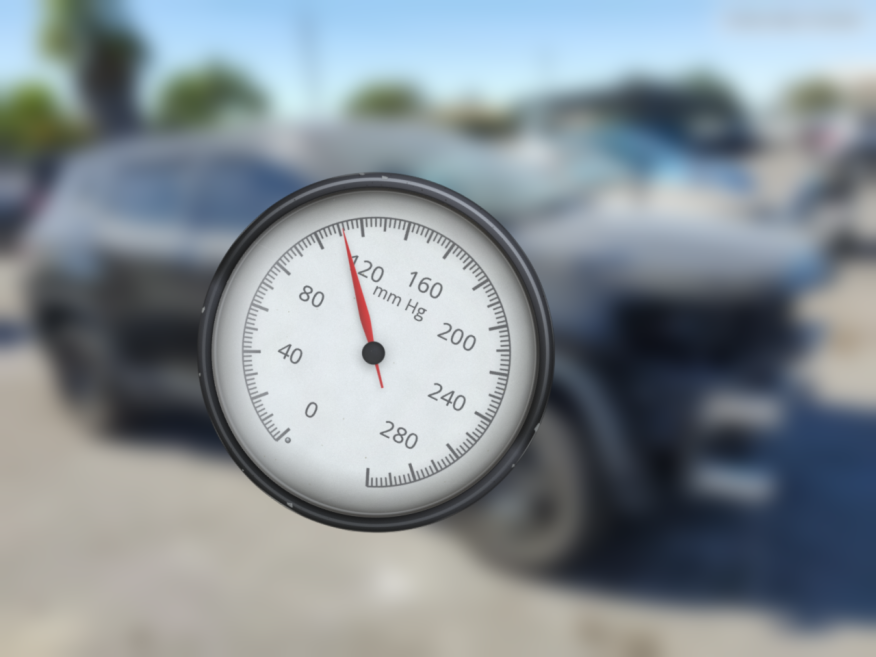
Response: {"value": 112, "unit": "mmHg"}
